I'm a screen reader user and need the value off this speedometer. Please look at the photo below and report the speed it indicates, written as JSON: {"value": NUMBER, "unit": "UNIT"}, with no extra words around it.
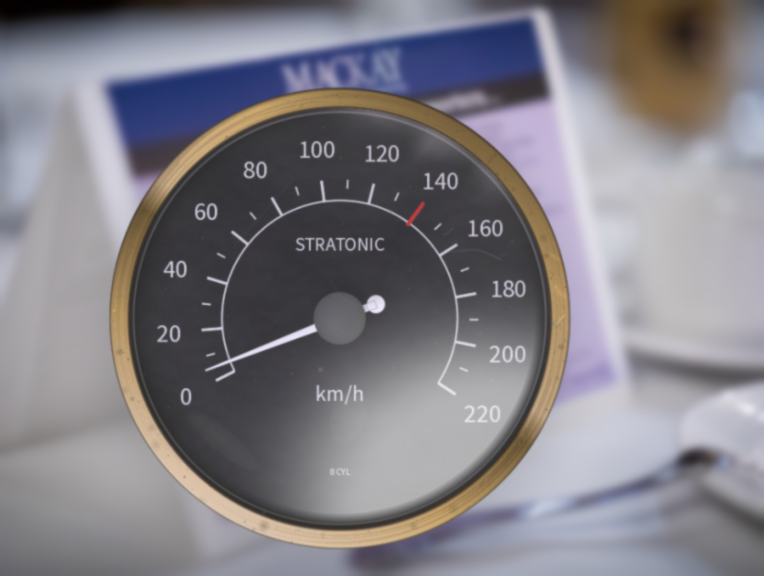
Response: {"value": 5, "unit": "km/h"}
